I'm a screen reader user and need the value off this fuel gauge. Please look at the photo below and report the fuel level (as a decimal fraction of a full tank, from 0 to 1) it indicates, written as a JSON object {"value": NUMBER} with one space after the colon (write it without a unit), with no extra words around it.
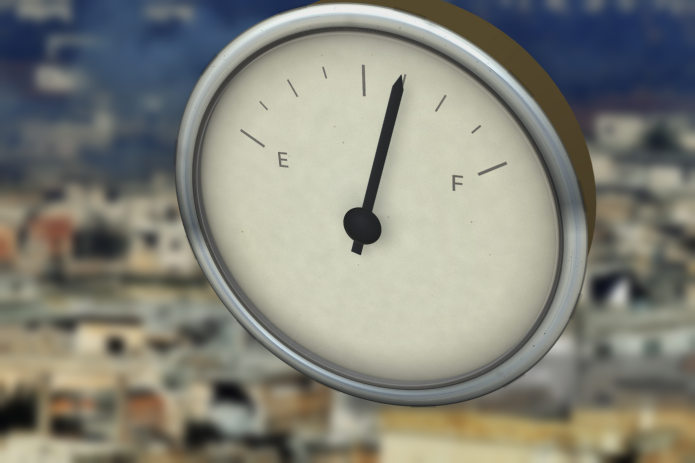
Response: {"value": 0.625}
